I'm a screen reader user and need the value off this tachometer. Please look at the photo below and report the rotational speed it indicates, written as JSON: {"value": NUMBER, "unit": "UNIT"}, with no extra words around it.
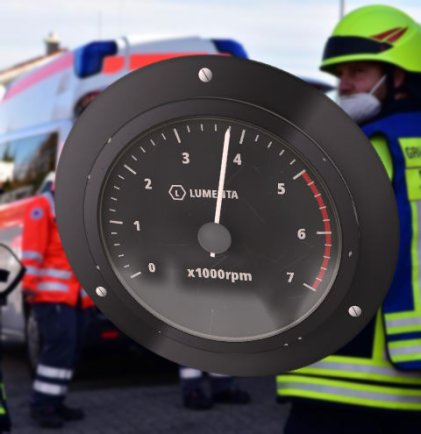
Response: {"value": 3800, "unit": "rpm"}
